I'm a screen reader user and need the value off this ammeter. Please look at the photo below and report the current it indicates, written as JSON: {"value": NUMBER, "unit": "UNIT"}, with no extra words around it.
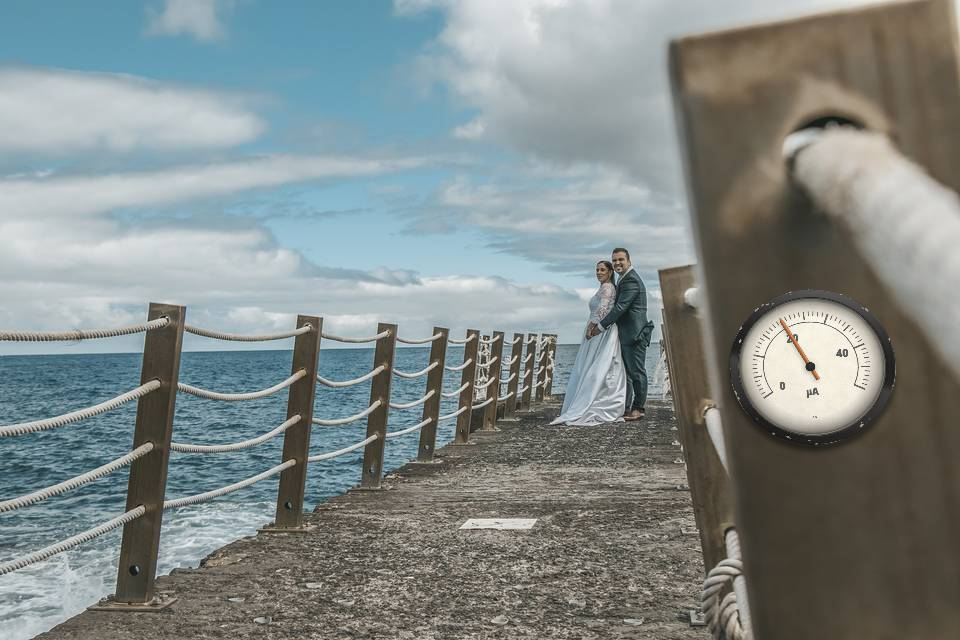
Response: {"value": 20, "unit": "µA"}
